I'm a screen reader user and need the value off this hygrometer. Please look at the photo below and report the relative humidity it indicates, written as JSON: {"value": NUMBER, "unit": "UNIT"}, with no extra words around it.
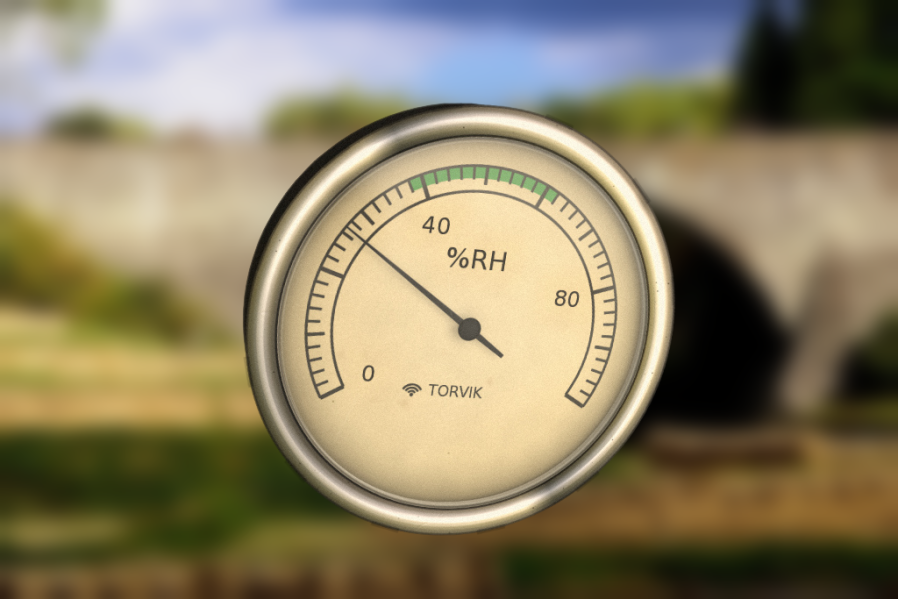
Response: {"value": 27, "unit": "%"}
